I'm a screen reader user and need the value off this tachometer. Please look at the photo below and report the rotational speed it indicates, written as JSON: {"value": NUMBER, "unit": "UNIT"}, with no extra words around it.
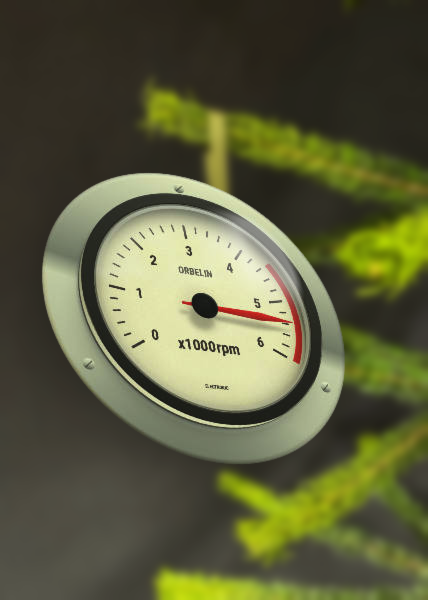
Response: {"value": 5400, "unit": "rpm"}
